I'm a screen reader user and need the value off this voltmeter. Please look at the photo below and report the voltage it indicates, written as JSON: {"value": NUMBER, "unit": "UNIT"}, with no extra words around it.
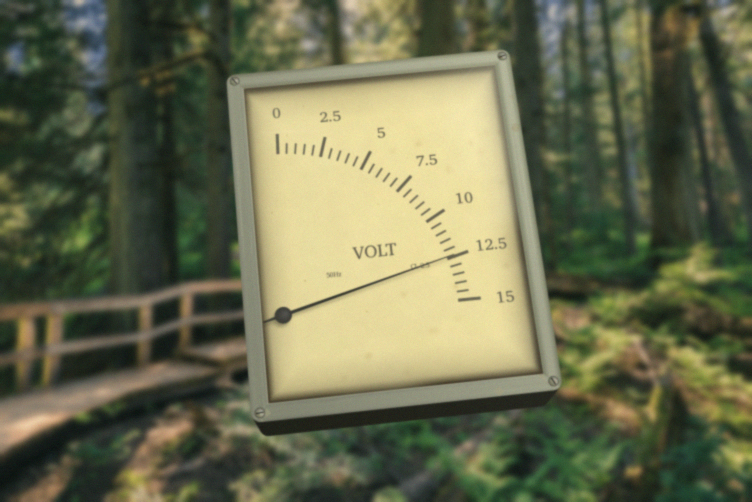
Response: {"value": 12.5, "unit": "V"}
